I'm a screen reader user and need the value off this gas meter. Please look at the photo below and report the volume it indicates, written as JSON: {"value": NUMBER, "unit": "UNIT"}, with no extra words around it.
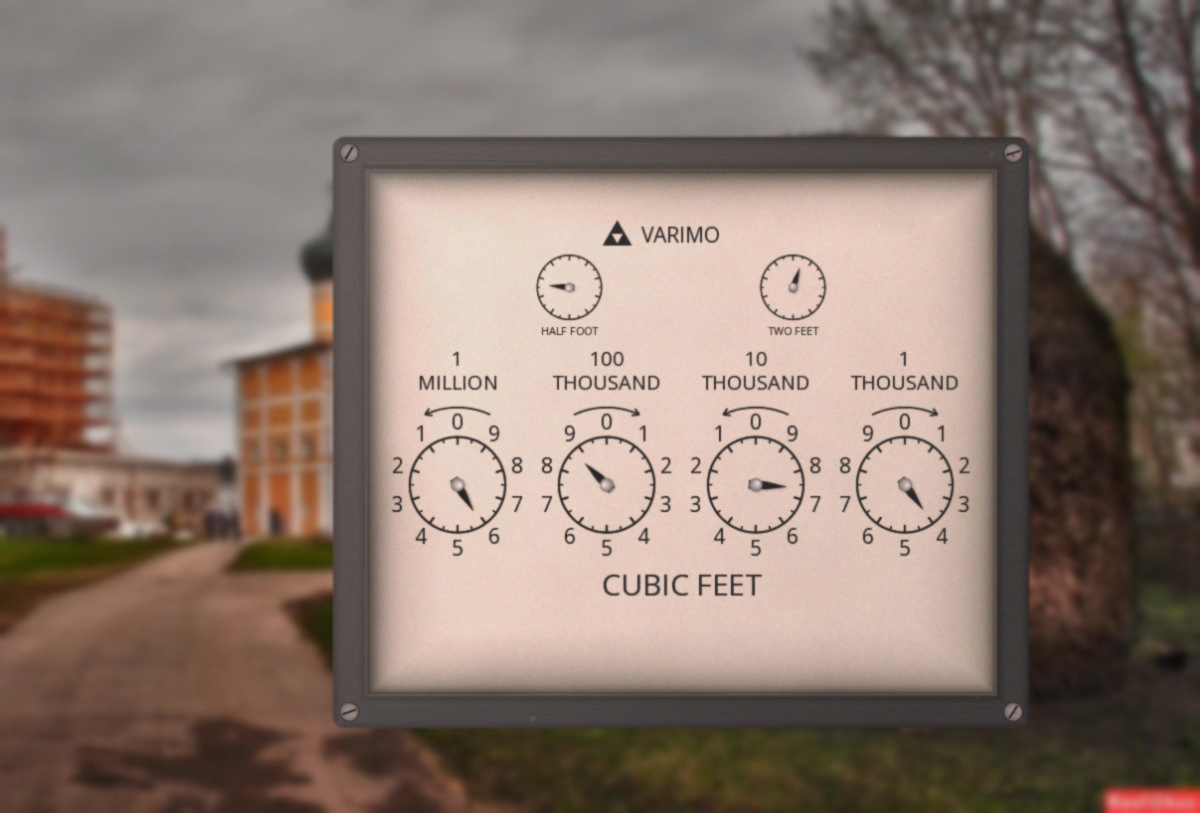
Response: {"value": 587400, "unit": "ft³"}
